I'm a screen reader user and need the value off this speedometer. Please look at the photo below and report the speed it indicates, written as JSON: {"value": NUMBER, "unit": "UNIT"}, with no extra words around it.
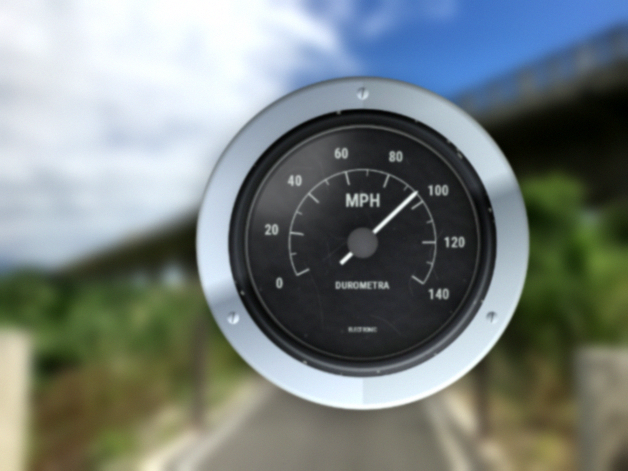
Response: {"value": 95, "unit": "mph"}
